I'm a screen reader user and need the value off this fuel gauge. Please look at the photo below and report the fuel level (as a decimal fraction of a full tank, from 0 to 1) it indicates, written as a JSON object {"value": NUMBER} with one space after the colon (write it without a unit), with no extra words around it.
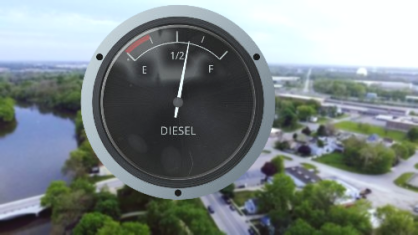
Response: {"value": 0.625}
